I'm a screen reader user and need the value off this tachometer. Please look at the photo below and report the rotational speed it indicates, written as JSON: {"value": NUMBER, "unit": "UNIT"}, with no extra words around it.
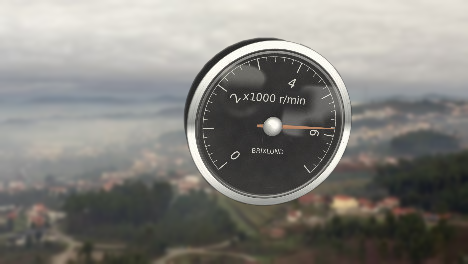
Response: {"value": 5800, "unit": "rpm"}
